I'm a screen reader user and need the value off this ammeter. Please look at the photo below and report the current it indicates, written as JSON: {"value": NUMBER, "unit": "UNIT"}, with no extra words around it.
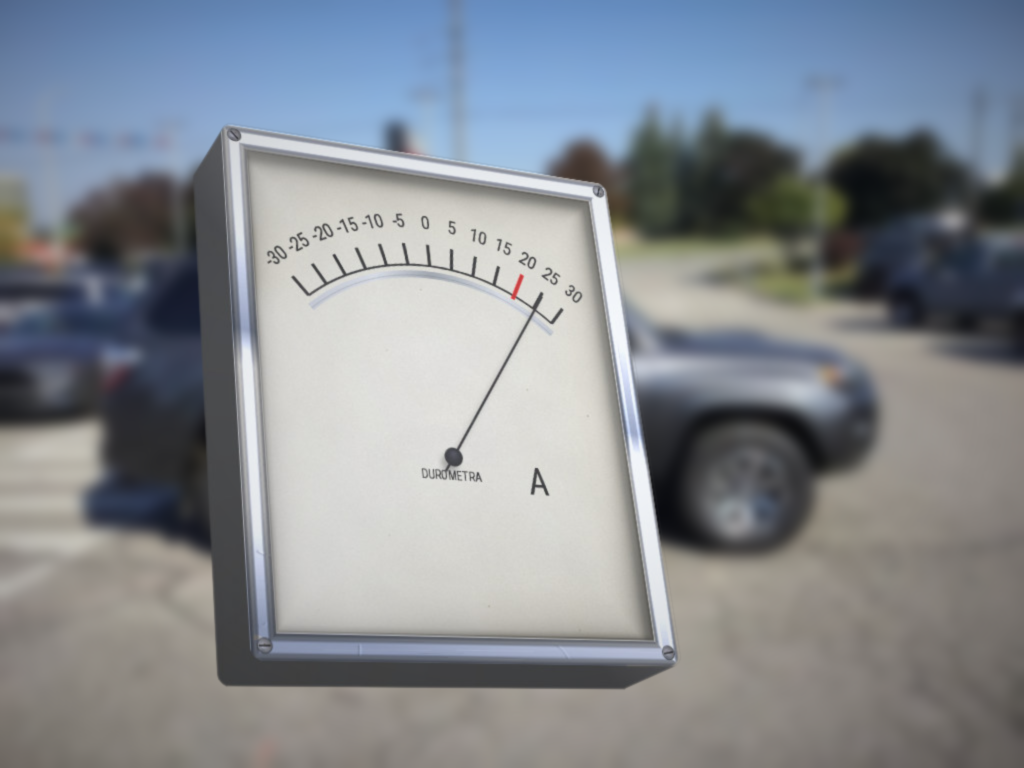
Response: {"value": 25, "unit": "A"}
